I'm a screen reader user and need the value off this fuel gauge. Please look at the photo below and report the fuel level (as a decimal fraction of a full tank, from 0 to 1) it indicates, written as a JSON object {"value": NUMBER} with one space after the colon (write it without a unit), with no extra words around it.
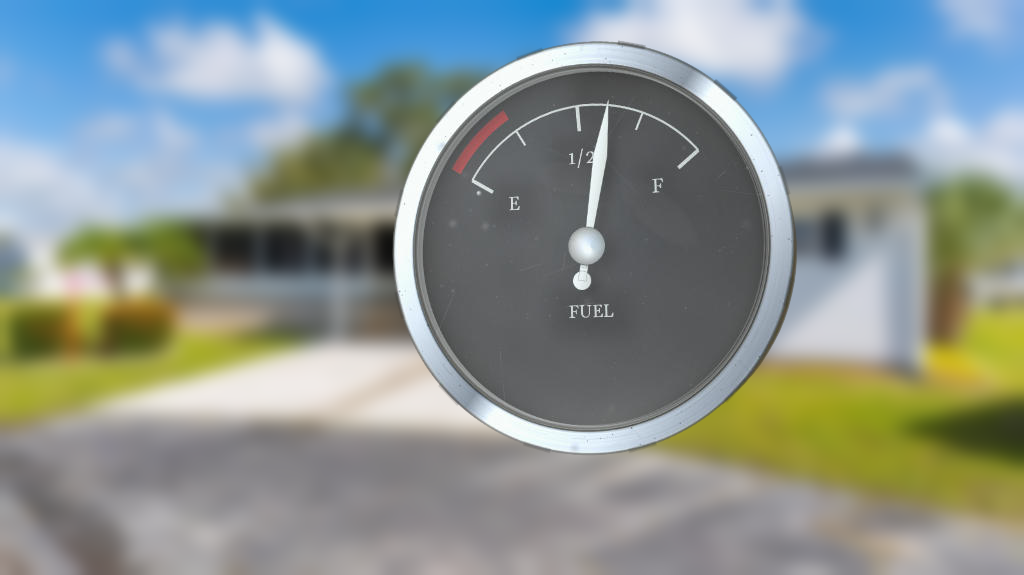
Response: {"value": 0.625}
